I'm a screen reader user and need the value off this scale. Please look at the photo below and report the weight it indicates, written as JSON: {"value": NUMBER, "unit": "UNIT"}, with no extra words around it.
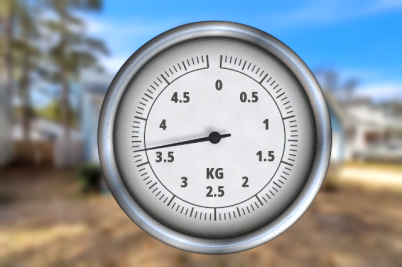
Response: {"value": 3.65, "unit": "kg"}
